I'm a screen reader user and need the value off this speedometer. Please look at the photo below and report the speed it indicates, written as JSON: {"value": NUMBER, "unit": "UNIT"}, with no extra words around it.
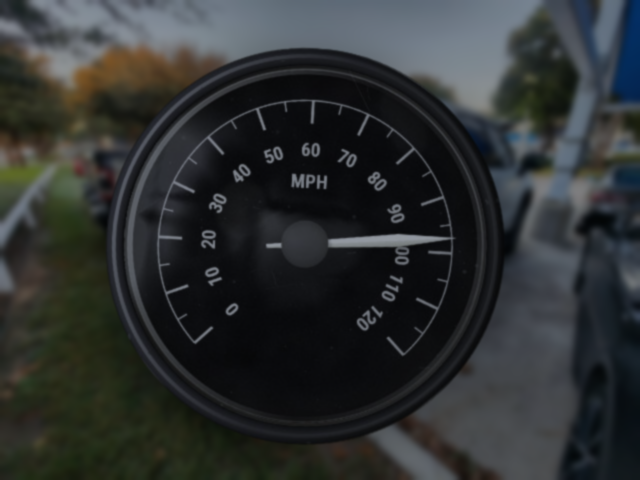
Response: {"value": 97.5, "unit": "mph"}
